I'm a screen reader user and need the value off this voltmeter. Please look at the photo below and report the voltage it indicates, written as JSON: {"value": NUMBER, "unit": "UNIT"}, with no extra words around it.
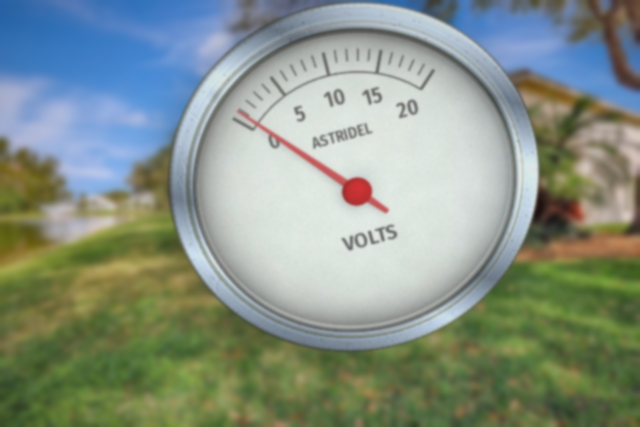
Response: {"value": 1, "unit": "V"}
